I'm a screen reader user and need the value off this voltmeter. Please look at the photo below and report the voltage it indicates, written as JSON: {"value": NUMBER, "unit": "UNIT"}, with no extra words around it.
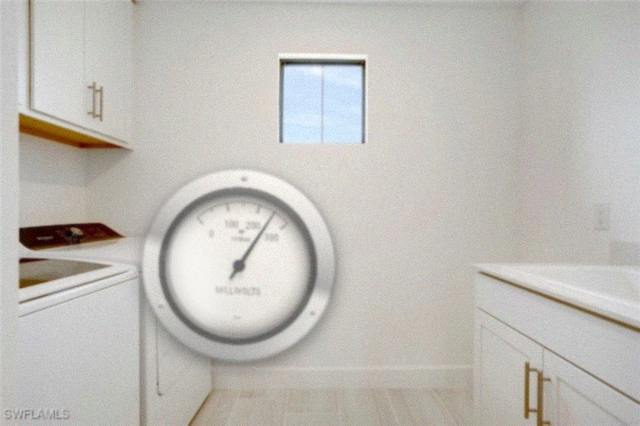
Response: {"value": 250, "unit": "mV"}
